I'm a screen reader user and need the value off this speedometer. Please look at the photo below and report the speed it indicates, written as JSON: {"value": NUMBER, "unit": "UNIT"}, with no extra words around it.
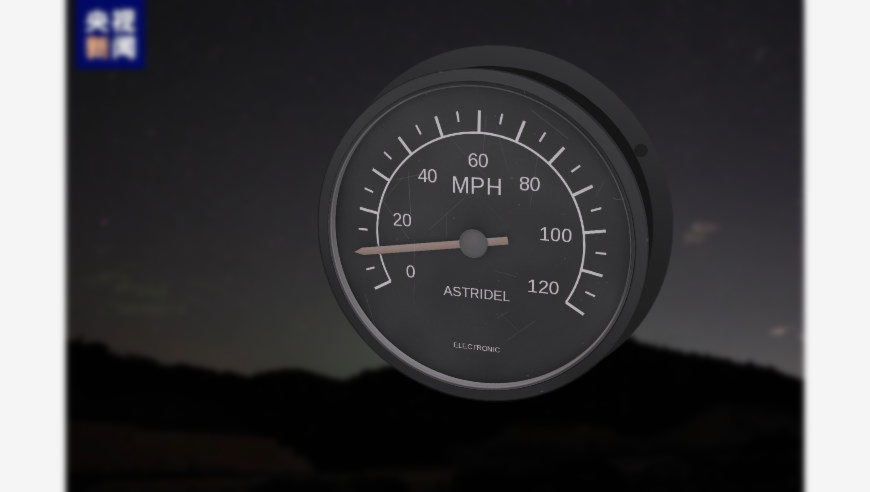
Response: {"value": 10, "unit": "mph"}
